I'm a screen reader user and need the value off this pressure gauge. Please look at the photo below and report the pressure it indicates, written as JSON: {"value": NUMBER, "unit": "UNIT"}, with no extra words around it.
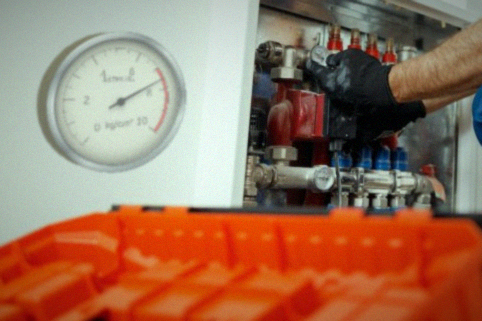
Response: {"value": 7.5, "unit": "kg/cm²"}
